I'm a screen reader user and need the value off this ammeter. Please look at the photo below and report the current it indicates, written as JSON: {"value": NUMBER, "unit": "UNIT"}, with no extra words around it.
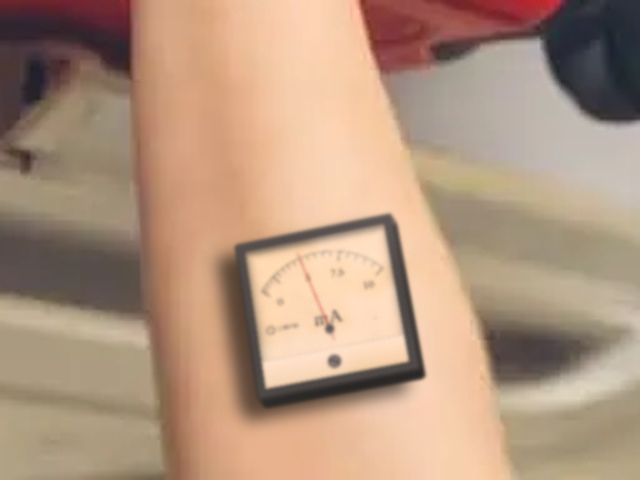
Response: {"value": 5, "unit": "mA"}
